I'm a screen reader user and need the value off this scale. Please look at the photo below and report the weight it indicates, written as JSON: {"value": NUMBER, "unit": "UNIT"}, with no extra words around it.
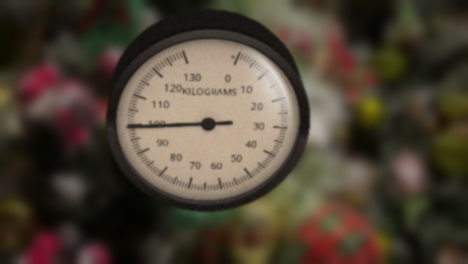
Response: {"value": 100, "unit": "kg"}
